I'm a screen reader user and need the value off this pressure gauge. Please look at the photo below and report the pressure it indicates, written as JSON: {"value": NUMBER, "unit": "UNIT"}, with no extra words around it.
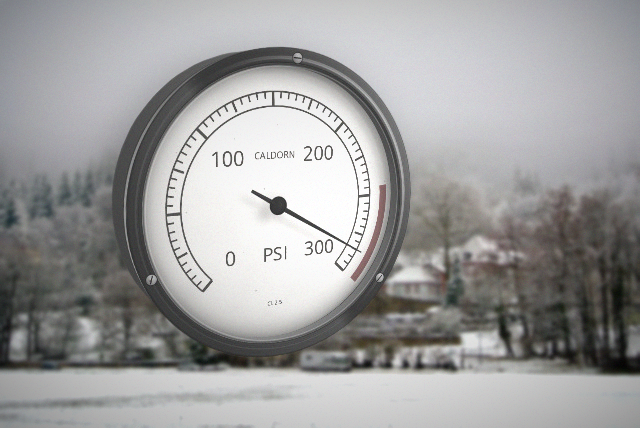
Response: {"value": 285, "unit": "psi"}
